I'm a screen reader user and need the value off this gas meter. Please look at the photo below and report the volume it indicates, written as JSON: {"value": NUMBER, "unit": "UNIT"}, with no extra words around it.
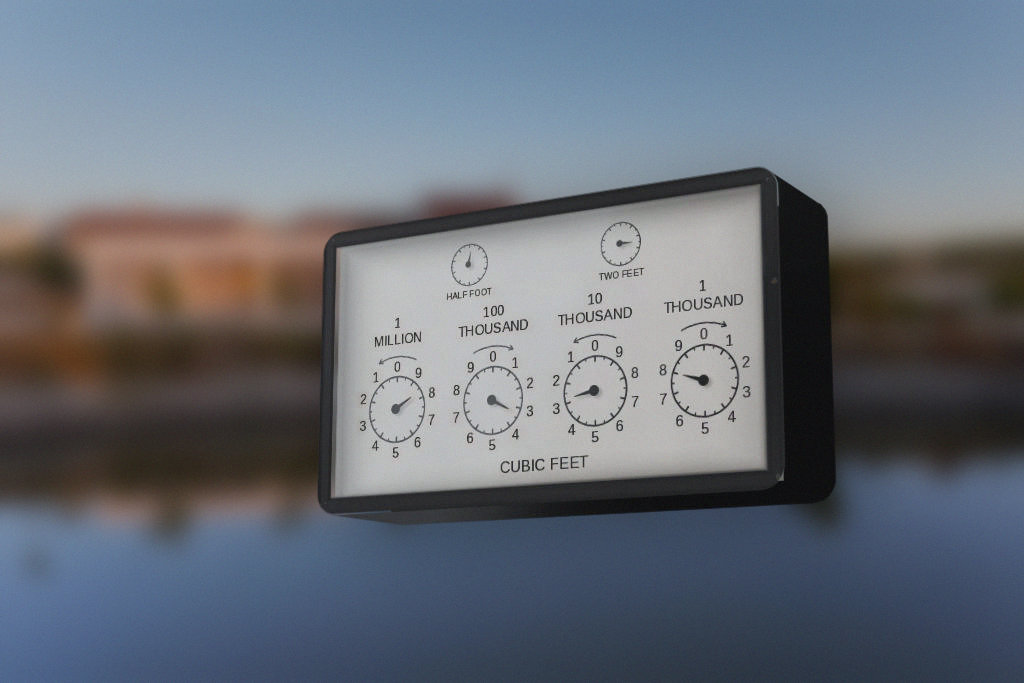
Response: {"value": 832800, "unit": "ft³"}
